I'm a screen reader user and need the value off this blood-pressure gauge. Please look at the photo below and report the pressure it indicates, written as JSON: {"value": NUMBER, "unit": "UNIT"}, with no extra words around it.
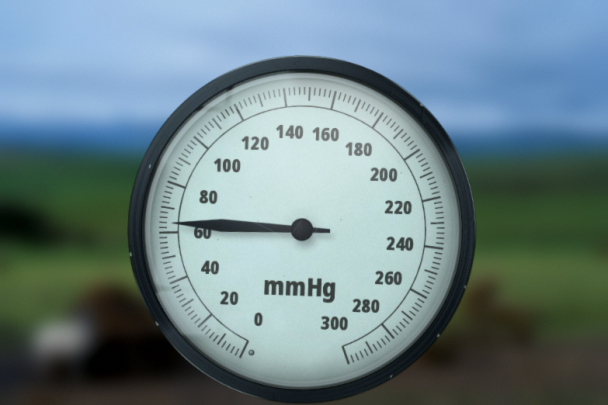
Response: {"value": 64, "unit": "mmHg"}
